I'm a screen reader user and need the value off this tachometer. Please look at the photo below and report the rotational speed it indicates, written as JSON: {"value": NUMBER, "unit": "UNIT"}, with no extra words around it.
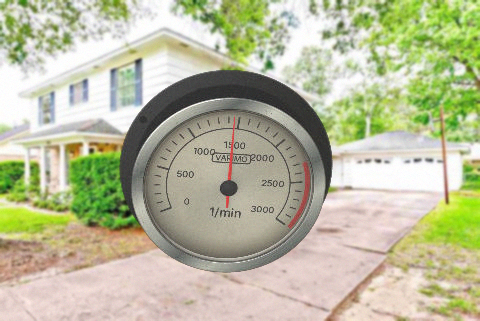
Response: {"value": 1450, "unit": "rpm"}
